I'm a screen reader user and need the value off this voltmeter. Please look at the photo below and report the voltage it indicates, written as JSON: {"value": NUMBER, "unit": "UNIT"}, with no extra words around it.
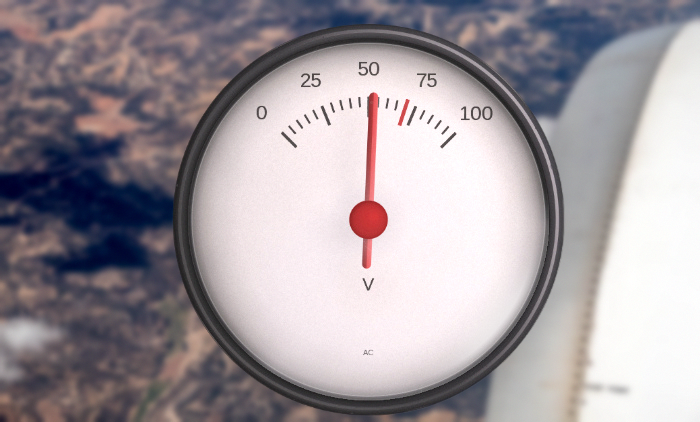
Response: {"value": 52.5, "unit": "V"}
